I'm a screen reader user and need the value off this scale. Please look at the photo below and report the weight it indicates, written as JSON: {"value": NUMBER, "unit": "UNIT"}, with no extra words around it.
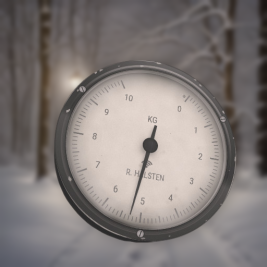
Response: {"value": 5.3, "unit": "kg"}
